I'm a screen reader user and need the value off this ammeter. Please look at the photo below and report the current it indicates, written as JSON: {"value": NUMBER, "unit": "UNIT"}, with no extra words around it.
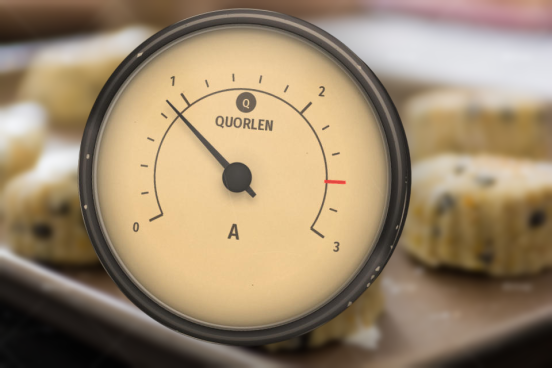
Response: {"value": 0.9, "unit": "A"}
